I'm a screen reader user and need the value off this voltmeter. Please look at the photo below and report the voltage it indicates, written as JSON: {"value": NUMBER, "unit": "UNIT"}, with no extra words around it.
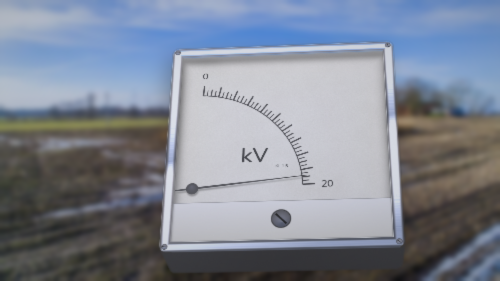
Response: {"value": 19, "unit": "kV"}
